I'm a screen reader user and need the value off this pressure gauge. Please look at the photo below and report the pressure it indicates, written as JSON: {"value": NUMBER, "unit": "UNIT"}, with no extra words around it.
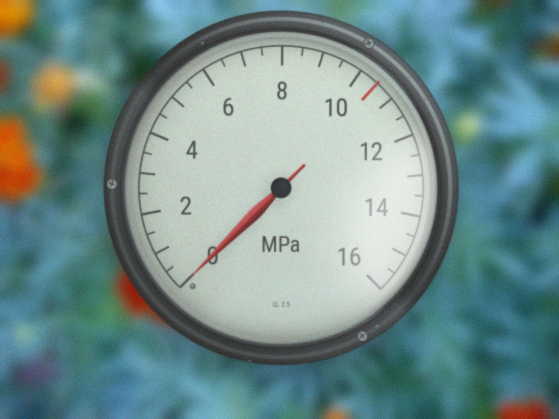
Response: {"value": 0, "unit": "MPa"}
